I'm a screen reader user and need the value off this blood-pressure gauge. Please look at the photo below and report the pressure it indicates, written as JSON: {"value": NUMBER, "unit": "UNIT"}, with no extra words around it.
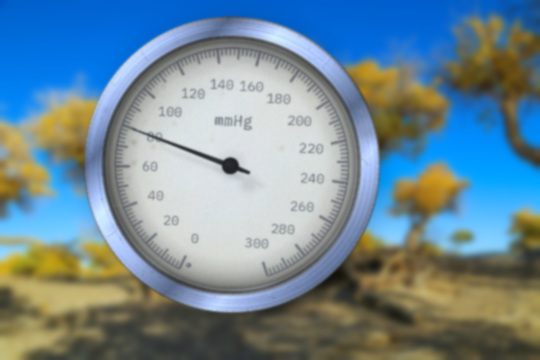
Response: {"value": 80, "unit": "mmHg"}
